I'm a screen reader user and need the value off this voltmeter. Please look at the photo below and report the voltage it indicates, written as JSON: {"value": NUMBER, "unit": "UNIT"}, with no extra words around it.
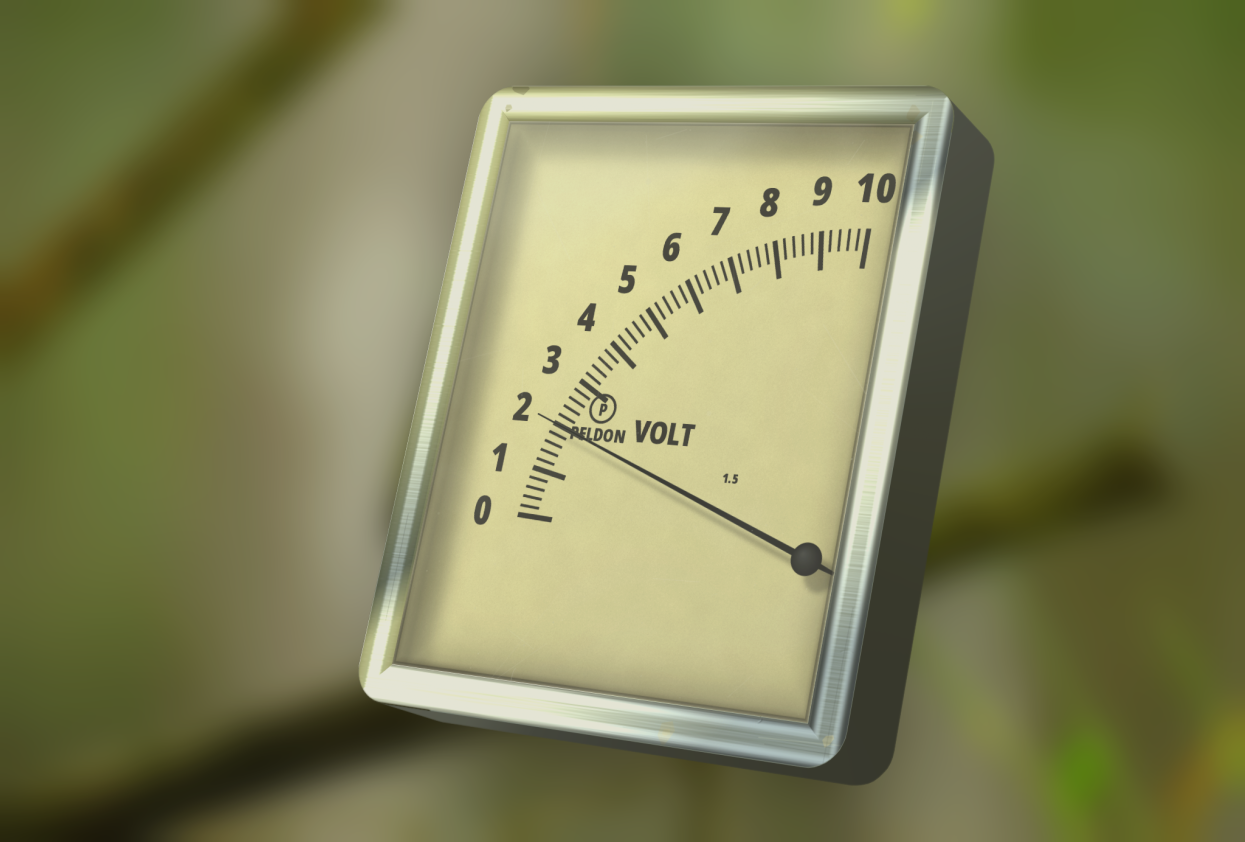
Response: {"value": 2, "unit": "V"}
